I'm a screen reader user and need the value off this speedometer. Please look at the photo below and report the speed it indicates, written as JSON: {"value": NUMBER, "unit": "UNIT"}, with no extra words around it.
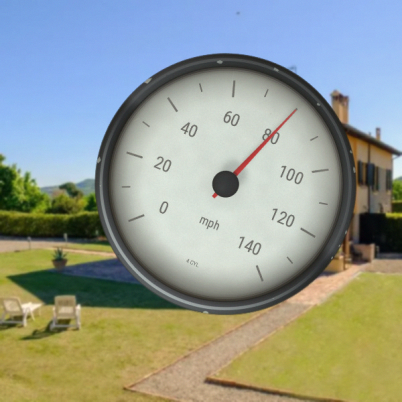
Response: {"value": 80, "unit": "mph"}
